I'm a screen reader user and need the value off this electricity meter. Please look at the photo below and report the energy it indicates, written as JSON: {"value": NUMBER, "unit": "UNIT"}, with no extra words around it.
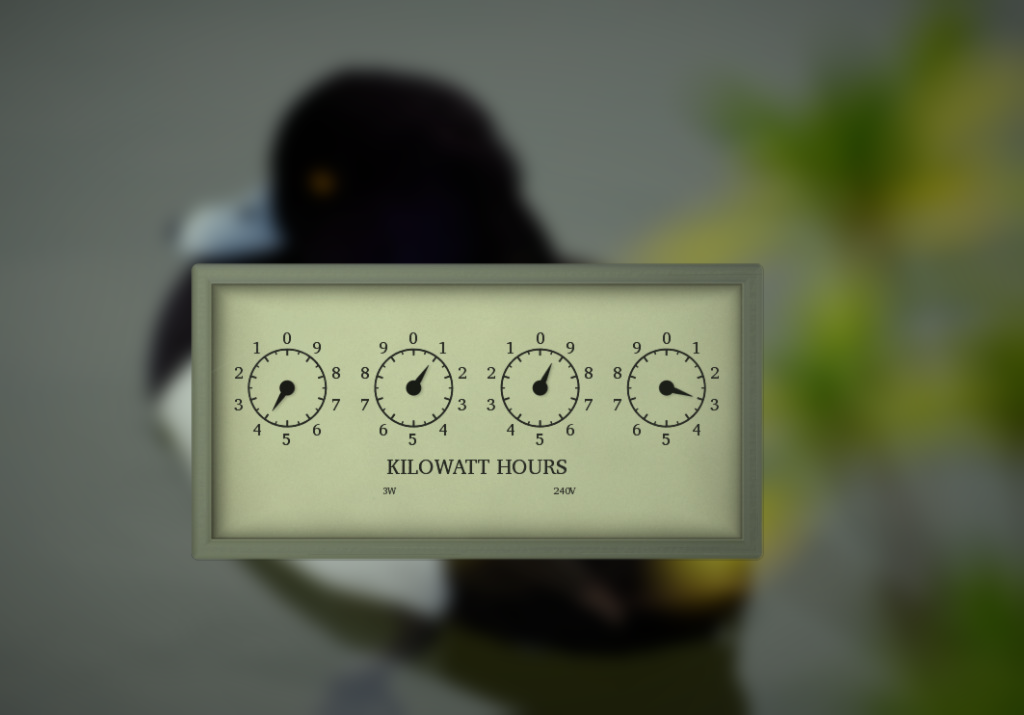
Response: {"value": 4093, "unit": "kWh"}
